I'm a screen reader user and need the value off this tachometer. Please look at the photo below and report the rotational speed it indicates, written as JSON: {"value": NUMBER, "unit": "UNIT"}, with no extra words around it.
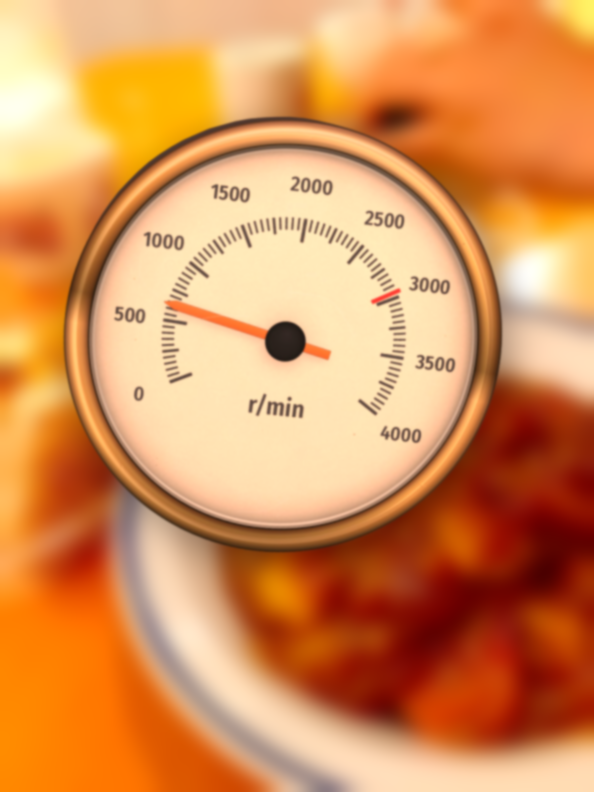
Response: {"value": 650, "unit": "rpm"}
